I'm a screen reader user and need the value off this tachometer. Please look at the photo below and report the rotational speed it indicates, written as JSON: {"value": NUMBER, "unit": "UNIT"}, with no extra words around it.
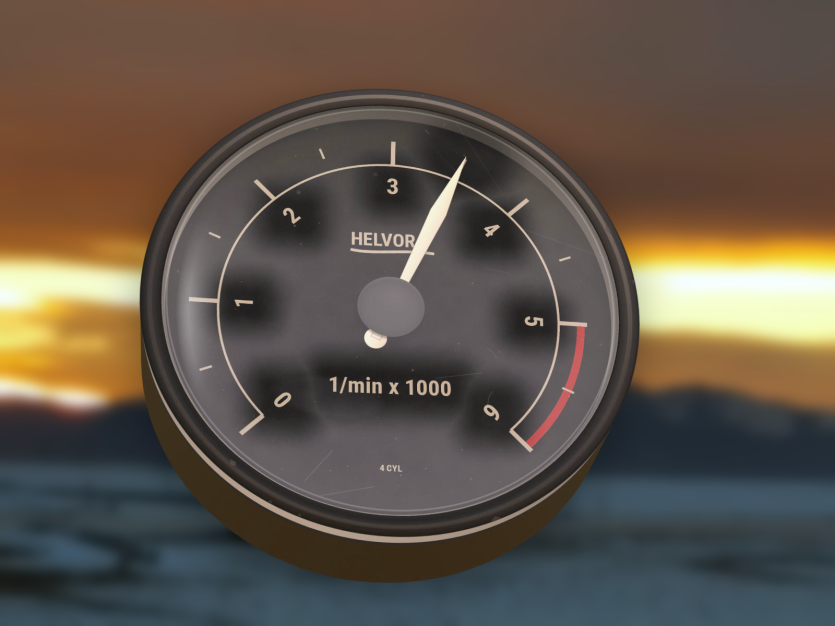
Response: {"value": 3500, "unit": "rpm"}
